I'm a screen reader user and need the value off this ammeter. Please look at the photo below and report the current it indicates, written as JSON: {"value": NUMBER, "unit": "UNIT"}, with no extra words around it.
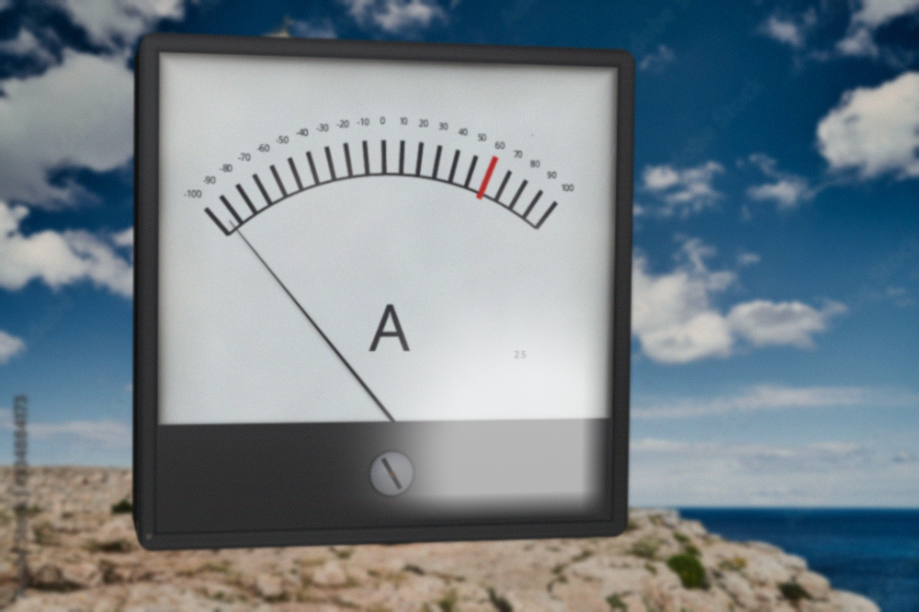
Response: {"value": -95, "unit": "A"}
